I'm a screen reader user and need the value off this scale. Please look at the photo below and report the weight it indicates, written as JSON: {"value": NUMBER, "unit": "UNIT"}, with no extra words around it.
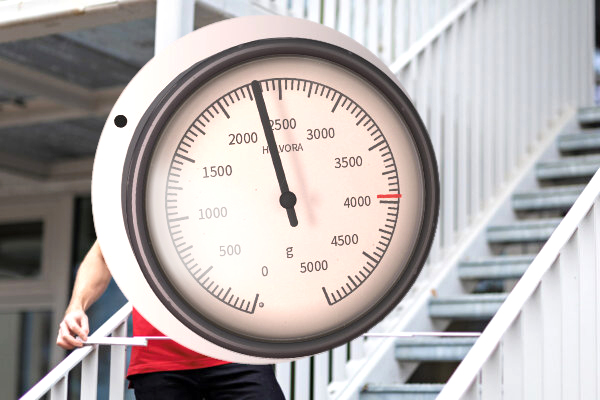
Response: {"value": 2300, "unit": "g"}
